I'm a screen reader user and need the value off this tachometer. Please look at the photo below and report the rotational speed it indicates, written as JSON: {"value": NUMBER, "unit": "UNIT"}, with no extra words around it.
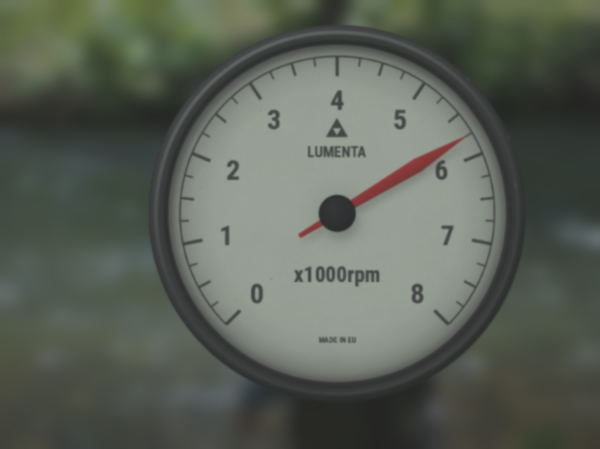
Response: {"value": 5750, "unit": "rpm"}
